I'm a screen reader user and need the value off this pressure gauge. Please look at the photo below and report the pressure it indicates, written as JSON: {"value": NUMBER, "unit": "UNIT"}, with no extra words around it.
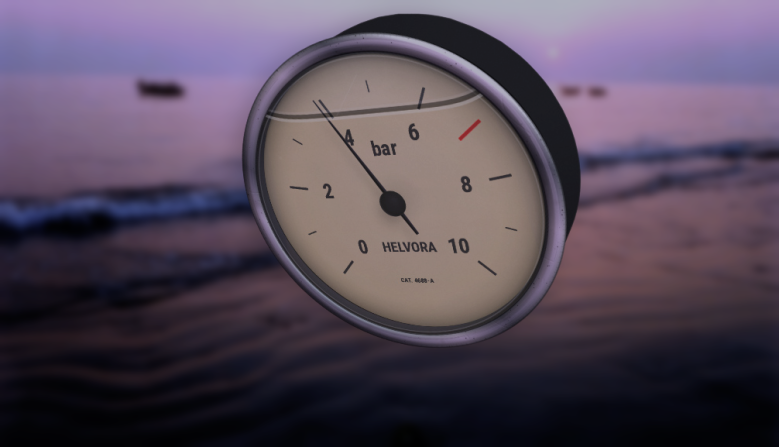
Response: {"value": 4, "unit": "bar"}
